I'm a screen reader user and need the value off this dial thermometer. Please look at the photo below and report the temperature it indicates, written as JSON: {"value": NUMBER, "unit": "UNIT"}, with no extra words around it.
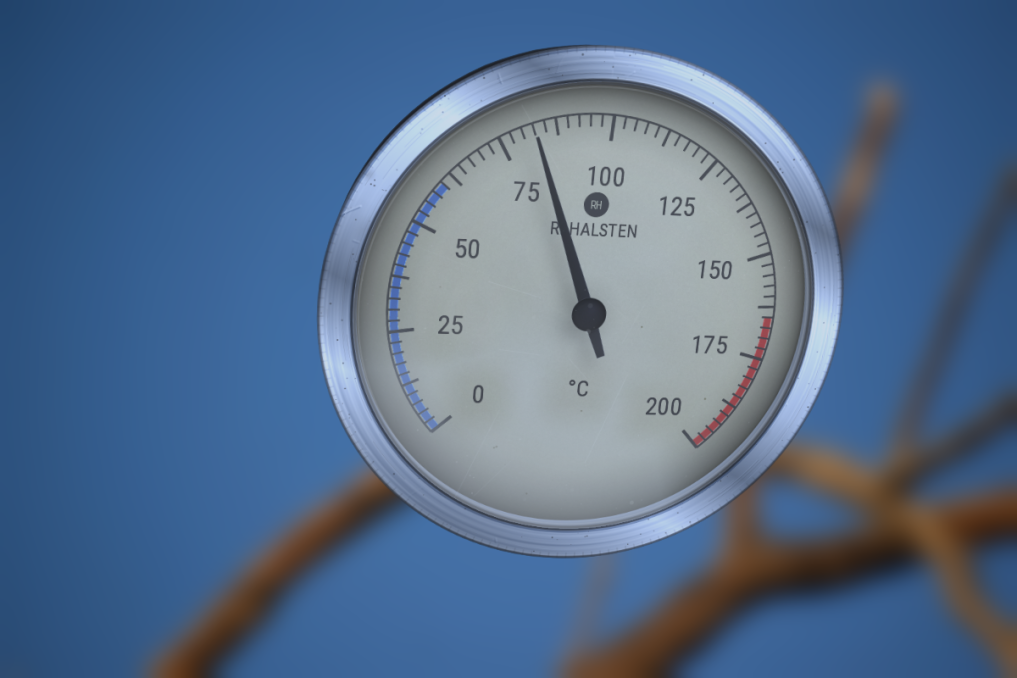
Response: {"value": 82.5, "unit": "°C"}
